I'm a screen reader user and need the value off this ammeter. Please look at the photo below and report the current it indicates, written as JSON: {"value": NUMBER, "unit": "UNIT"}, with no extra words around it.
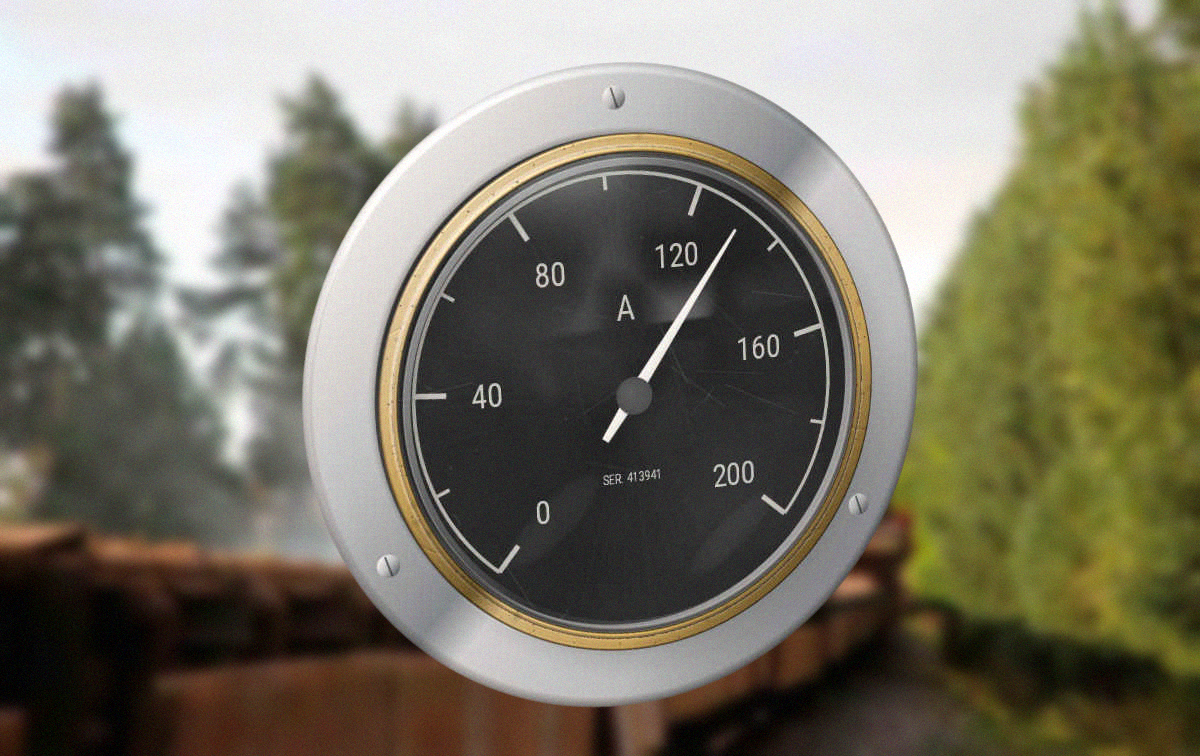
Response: {"value": 130, "unit": "A"}
